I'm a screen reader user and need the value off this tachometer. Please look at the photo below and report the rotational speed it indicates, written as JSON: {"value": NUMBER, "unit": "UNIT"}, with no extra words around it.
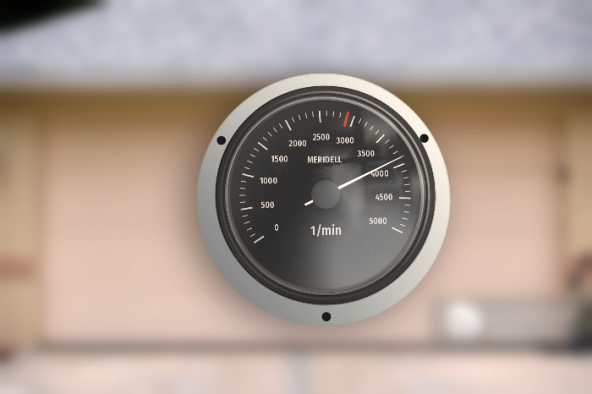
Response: {"value": 3900, "unit": "rpm"}
